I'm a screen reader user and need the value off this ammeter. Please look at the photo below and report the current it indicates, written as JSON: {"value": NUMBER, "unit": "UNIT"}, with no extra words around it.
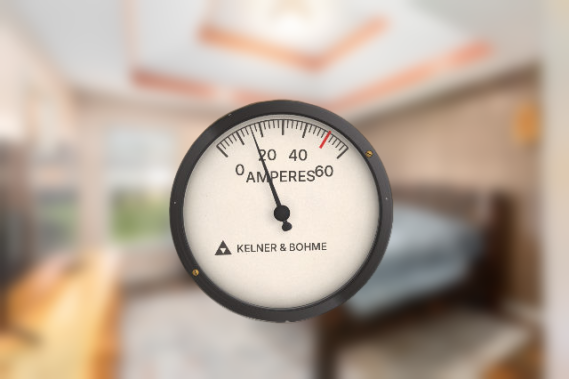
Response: {"value": 16, "unit": "A"}
